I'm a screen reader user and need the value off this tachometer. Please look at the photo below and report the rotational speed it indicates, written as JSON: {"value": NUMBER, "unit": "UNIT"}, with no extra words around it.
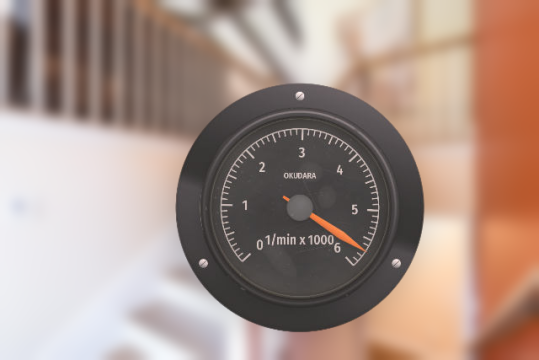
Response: {"value": 5700, "unit": "rpm"}
